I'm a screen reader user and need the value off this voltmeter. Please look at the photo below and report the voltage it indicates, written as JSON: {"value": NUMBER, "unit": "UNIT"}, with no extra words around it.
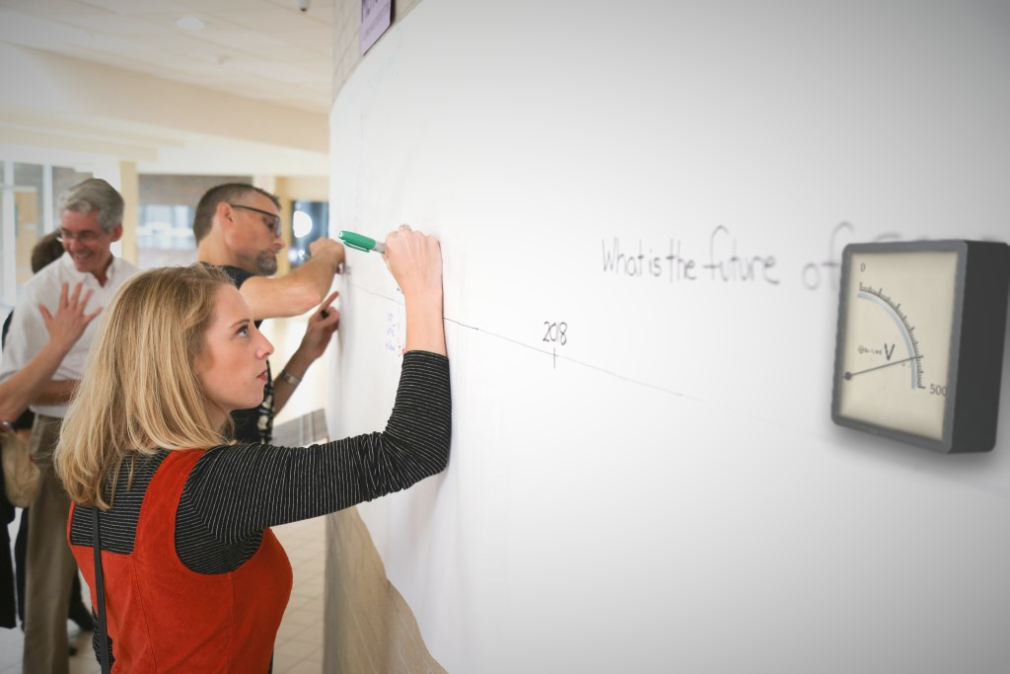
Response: {"value": 400, "unit": "V"}
